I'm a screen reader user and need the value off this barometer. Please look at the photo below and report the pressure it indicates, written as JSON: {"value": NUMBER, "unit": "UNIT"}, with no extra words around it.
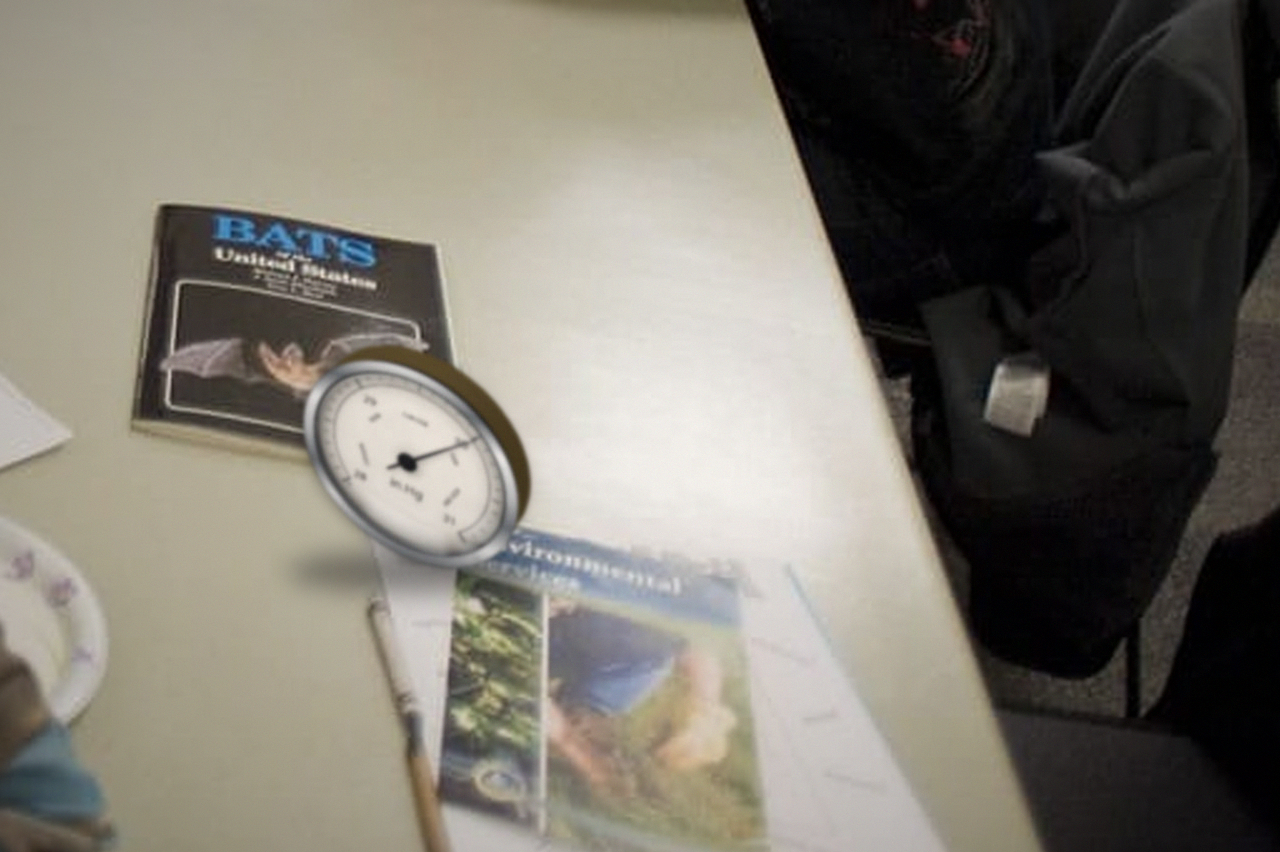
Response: {"value": 30, "unit": "inHg"}
